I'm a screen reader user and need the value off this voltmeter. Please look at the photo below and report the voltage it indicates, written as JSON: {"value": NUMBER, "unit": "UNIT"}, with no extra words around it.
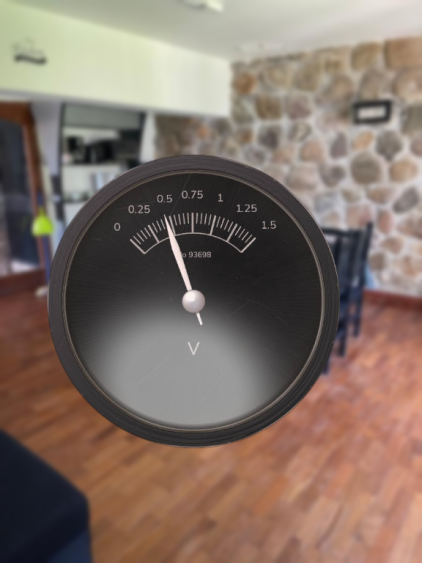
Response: {"value": 0.45, "unit": "V"}
